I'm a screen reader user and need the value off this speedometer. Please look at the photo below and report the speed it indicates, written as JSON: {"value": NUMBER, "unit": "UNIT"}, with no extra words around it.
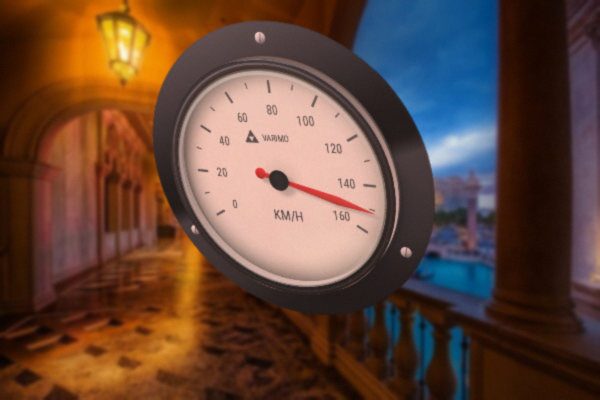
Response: {"value": 150, "unit": "km/h"}
